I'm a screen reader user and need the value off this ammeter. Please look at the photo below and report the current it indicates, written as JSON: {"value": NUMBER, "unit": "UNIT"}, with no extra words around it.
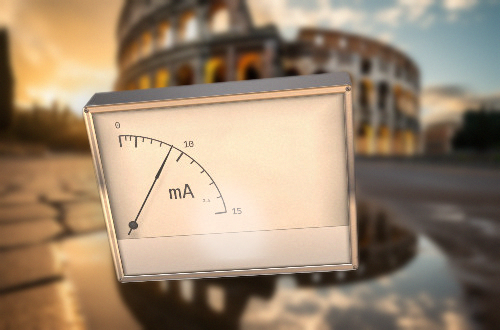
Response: {"value": 9, "unit": "mA"}
